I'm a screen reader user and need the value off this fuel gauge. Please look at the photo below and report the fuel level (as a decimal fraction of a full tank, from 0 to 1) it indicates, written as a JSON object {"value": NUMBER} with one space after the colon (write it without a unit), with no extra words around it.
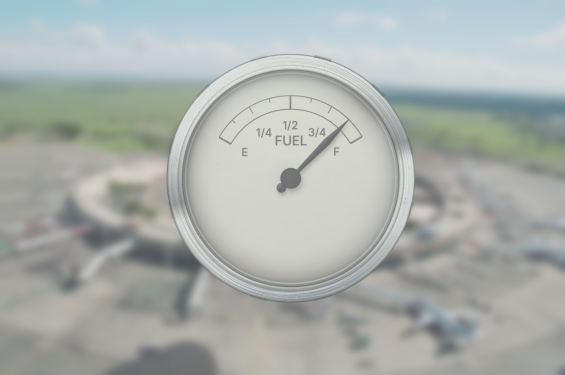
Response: {"value": 0.875}
